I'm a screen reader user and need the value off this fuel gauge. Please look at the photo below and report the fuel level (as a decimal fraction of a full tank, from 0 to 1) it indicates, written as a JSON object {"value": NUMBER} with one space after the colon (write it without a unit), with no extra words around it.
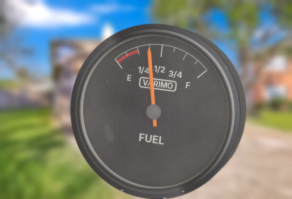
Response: {"value": 0.375}
